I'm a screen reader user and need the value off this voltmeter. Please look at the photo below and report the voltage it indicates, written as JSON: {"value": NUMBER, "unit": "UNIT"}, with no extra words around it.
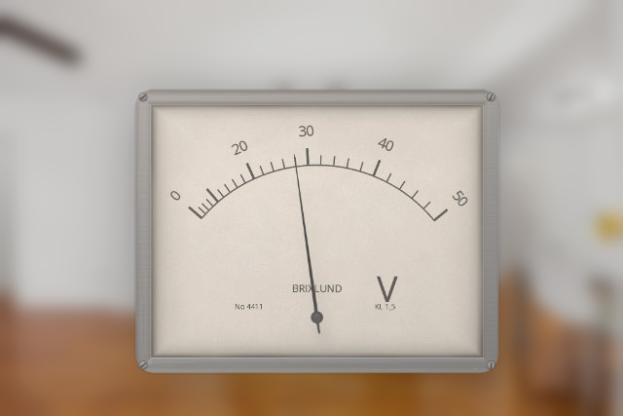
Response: {"value": 28, "unit": "V"}
